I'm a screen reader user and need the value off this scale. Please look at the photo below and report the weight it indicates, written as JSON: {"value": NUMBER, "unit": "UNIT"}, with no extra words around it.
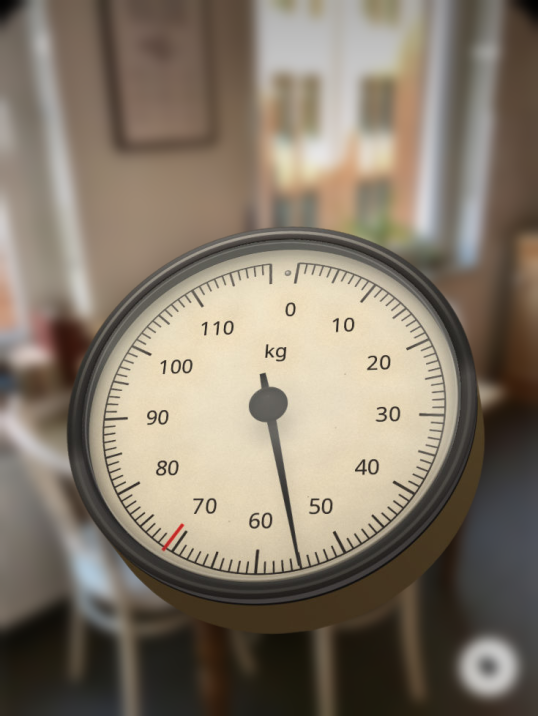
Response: {"value": 55, "unit": "kg"}
